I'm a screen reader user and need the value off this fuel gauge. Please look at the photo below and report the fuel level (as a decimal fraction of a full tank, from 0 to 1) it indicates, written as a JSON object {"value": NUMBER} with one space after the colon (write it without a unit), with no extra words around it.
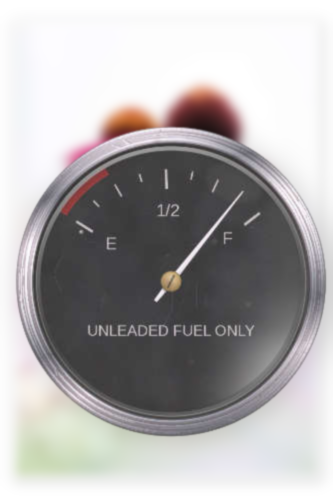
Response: {"value": 0.875}
